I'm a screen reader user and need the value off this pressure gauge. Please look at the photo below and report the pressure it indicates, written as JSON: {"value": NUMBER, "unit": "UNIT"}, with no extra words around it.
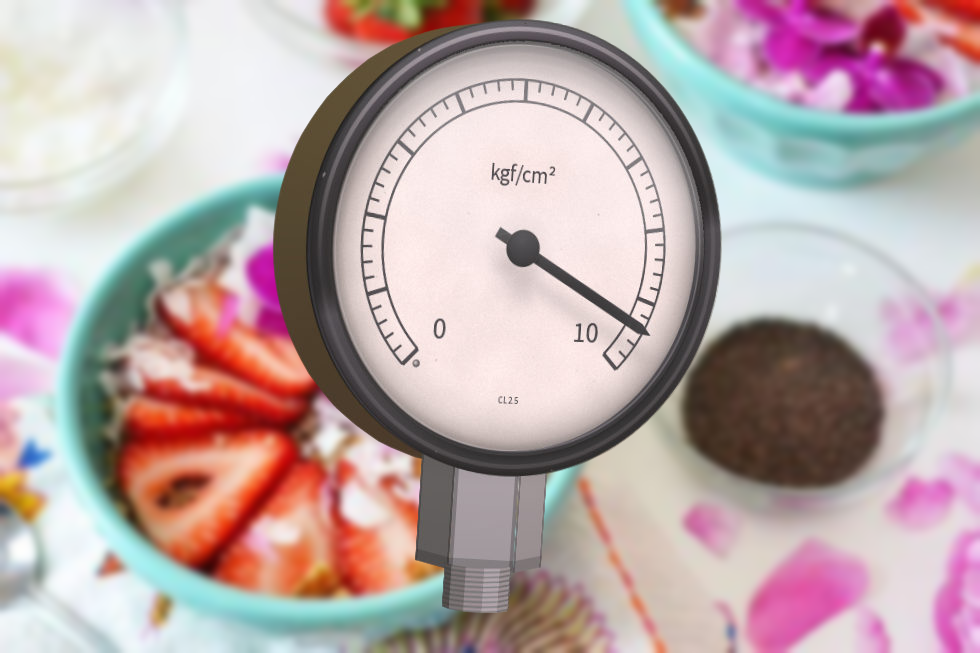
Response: {"value": 9.4, "unit": "kg/cm²"}
